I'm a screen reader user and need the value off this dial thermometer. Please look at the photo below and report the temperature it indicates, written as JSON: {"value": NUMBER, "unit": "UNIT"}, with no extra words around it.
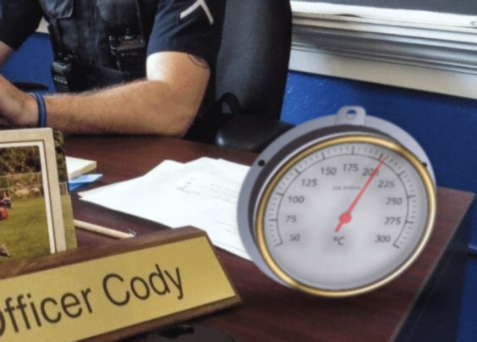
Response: {"value": 200, "unit": "°C"}
